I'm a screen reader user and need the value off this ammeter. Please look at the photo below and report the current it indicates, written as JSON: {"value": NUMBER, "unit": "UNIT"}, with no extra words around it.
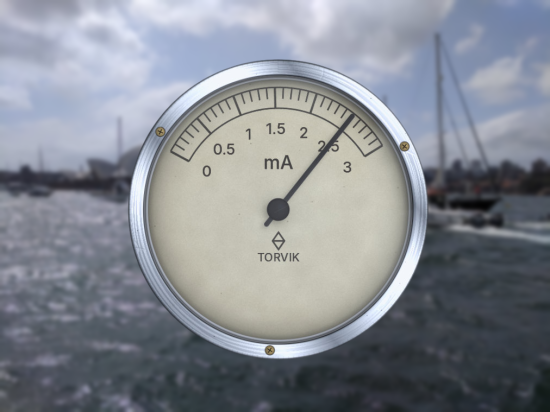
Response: {"value": 2.5, "unit": "mA"}
